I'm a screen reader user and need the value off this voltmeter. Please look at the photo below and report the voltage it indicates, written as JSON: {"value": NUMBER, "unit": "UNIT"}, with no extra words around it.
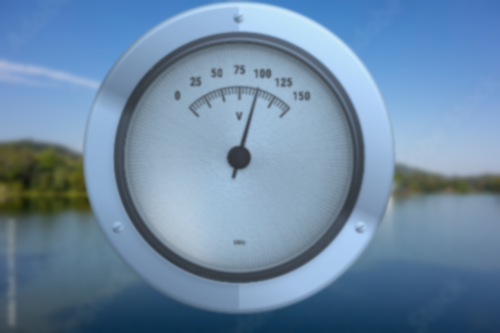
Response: {"value": 100, "unit": "V"}
